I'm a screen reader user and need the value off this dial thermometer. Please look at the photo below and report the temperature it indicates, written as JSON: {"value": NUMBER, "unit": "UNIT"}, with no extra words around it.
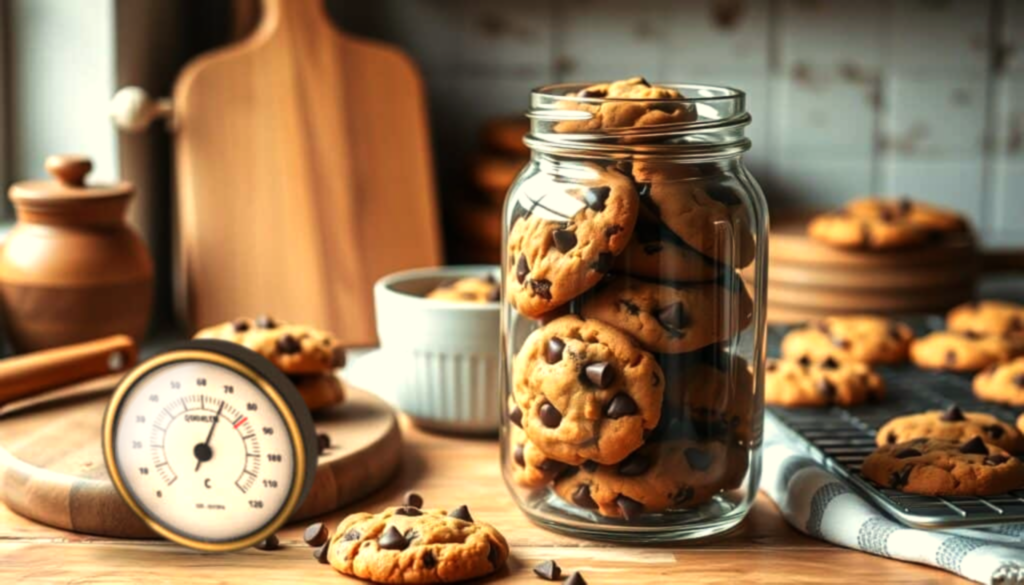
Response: {"value": 70, "unit": "°C"}
